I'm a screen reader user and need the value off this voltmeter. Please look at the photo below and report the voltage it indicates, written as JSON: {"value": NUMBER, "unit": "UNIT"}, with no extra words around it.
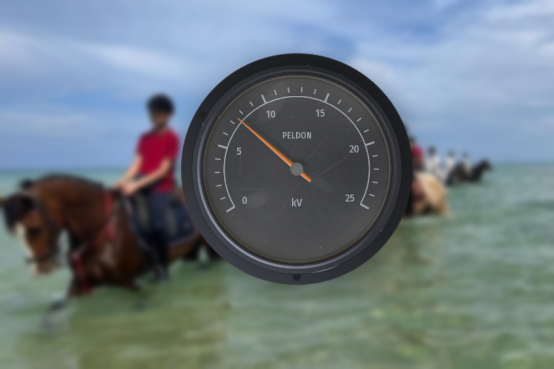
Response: {"value": 7.5, "unit": "kV"}
